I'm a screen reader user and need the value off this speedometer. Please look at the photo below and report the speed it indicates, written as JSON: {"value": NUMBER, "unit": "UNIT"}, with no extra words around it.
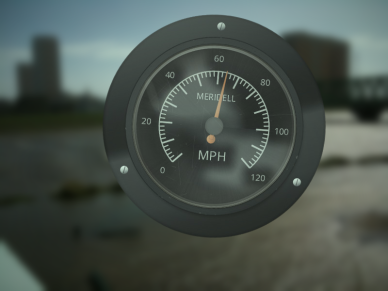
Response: {"value": 64, "unit": "mph"}
